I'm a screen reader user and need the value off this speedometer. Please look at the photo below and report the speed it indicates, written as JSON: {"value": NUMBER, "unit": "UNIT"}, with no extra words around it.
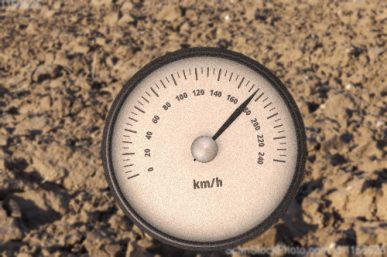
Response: {"value": 175, "unit": "km/h"}
